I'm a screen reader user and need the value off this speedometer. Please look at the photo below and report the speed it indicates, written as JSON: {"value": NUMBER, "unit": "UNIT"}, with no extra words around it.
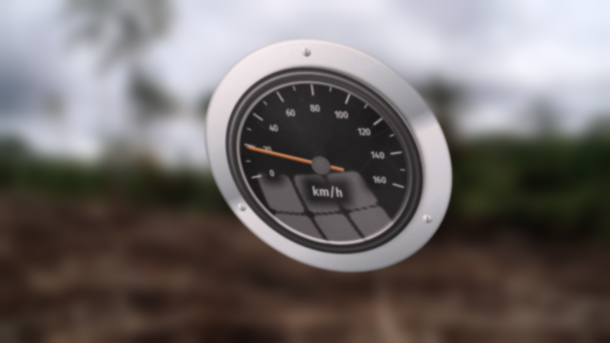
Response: {"value": 20, "unit": "km/h"}
